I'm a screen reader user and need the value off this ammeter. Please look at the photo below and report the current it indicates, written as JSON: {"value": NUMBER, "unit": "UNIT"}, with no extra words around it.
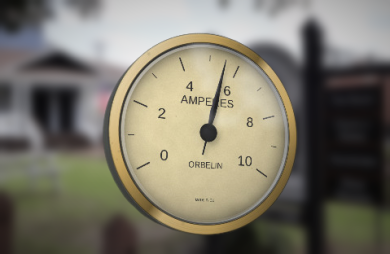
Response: {"value": 5.5, "unit": "A"}
